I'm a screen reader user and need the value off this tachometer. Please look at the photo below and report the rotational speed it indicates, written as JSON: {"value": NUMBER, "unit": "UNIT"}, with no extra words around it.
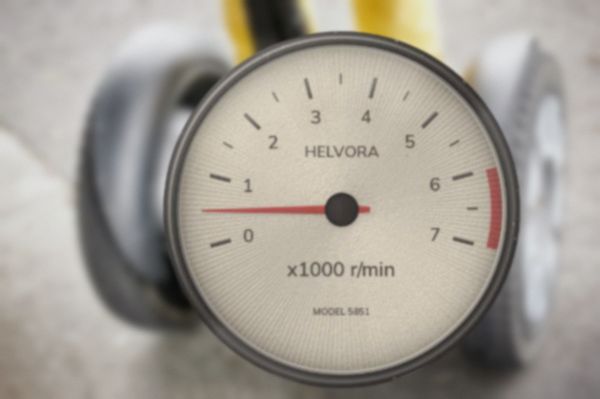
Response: {"value": 500, "unit": "rpm"}
